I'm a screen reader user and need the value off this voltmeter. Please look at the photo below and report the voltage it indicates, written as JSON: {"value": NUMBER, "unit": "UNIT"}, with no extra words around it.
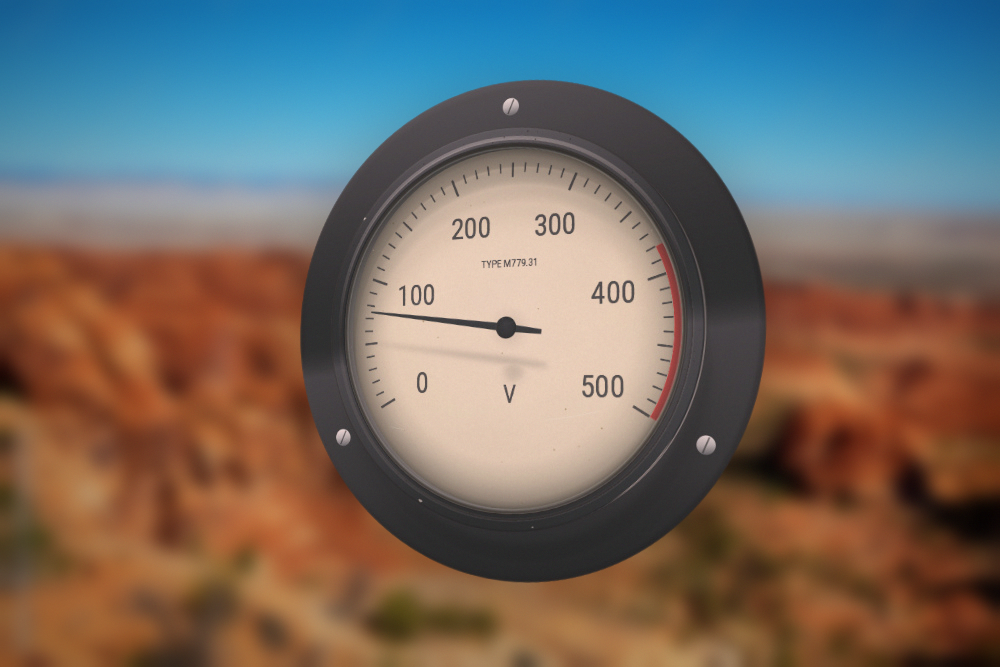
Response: {"value": 75, "unit": "V"}
